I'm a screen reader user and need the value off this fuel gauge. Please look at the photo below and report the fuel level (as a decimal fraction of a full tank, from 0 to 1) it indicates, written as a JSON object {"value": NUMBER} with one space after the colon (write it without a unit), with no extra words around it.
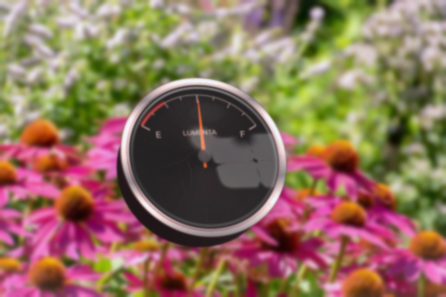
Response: {"value": 0.5}
